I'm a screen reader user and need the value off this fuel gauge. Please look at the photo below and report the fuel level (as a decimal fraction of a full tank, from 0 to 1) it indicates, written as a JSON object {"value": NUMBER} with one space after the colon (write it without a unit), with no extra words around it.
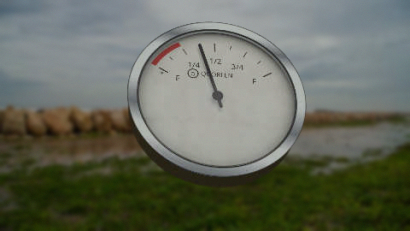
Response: {"value": 0.375}
